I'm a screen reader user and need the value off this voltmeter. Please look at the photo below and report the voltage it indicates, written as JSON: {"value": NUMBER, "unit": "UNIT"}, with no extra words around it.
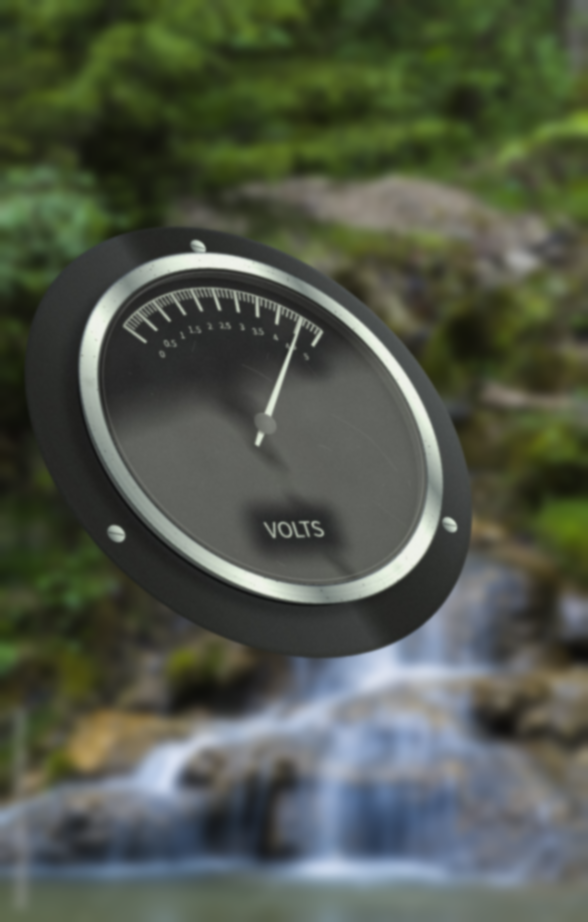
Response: {"value": 4.5, "unit": "V"}
